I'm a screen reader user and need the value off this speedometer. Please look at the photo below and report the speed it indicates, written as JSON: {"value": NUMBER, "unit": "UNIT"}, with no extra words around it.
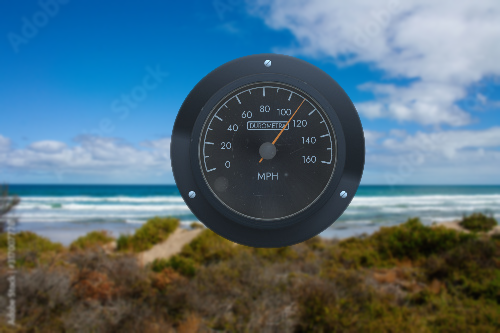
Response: {"value": 110, "unit": "mph"}
